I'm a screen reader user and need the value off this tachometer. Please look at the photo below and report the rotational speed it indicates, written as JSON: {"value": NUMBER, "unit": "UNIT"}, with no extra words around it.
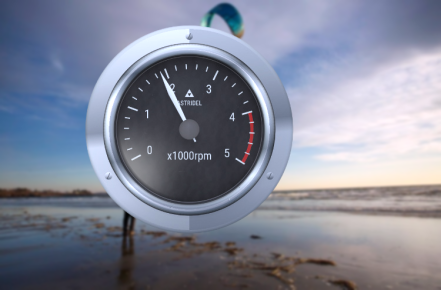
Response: {"value": 1900, "unit": "rpm"}
